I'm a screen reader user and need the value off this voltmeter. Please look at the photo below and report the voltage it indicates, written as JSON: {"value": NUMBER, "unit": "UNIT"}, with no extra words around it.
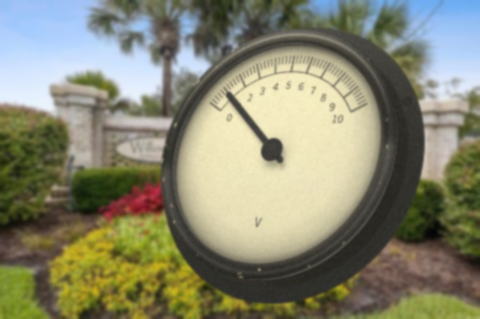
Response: {"value": 1, "unit": "V"}
